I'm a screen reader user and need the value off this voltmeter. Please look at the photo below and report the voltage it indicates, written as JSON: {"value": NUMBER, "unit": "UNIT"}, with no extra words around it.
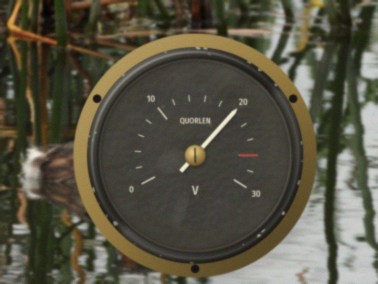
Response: {"value": 20, "unit": "V"}
